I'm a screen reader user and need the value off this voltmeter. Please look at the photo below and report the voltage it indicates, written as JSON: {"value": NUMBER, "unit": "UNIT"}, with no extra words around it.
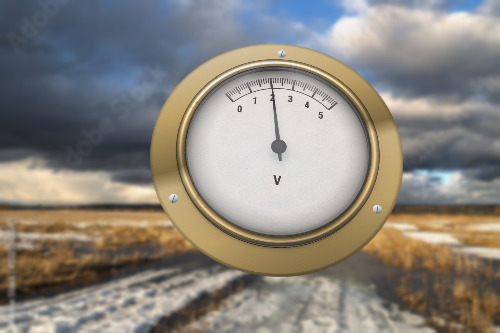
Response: {"value": 2, "unit": "V"}
